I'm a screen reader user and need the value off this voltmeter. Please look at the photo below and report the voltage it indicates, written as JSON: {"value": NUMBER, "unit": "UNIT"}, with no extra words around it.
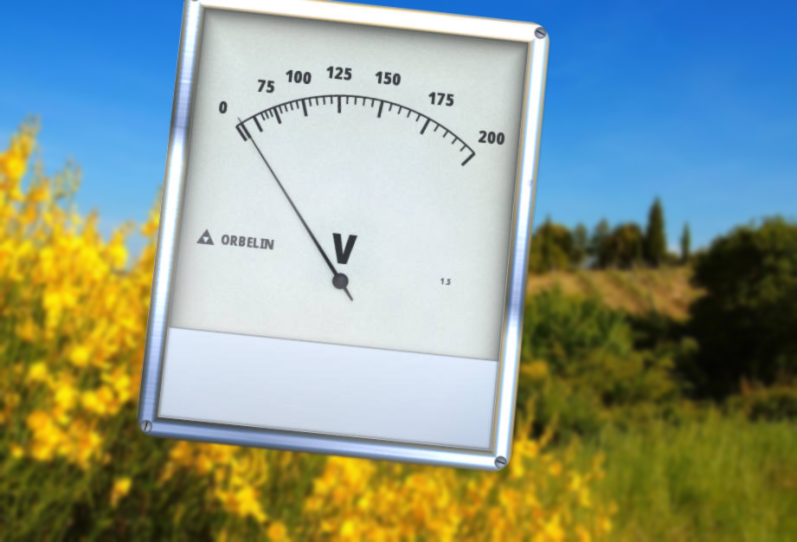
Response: {"value": 25, "unit": "V"}
